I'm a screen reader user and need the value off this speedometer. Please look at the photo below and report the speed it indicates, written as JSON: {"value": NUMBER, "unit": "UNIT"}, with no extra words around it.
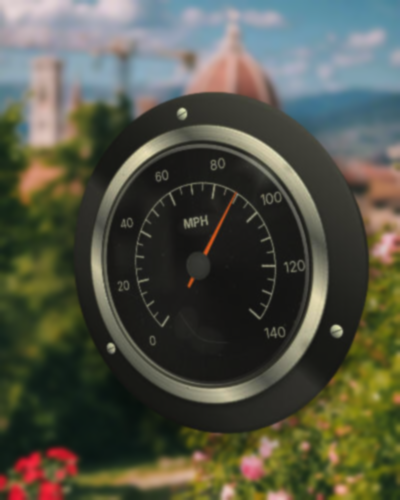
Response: {"value": 90, "unit": "mph"}
